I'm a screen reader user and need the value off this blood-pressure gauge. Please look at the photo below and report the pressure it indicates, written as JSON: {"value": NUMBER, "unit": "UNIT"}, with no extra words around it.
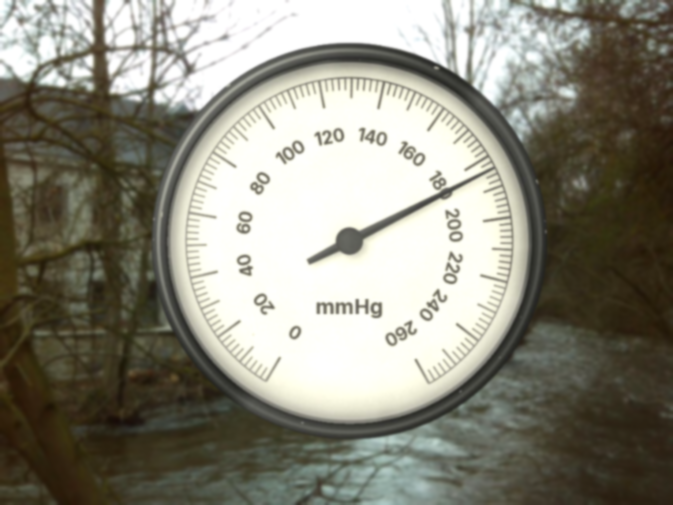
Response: {"value": 184, "unit": "mmHg"}
